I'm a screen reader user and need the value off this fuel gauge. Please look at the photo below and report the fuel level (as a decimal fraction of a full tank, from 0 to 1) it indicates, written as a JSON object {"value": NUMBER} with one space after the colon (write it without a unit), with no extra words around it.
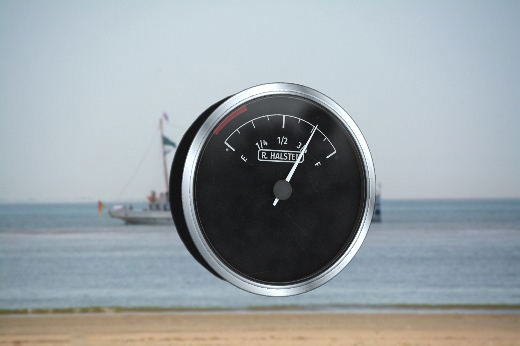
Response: {"value": 0.75}
